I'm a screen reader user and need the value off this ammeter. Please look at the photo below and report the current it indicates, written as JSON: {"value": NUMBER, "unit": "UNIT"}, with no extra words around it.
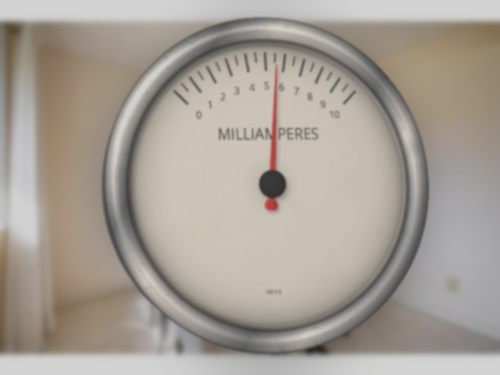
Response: {"value": 5.5, "unit": "mA"}
